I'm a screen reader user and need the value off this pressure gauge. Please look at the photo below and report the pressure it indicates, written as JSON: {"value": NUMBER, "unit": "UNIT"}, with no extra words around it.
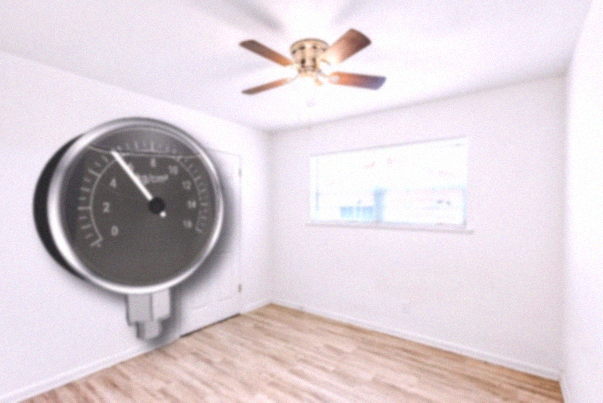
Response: {"value": 5.5, "unit": "kg/cm²"}
